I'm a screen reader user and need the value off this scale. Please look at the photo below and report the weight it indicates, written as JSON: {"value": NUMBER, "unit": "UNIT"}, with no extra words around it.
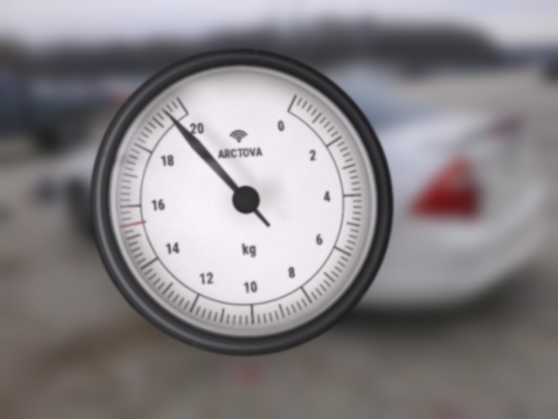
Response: {"value": 19.4, "unit": "kg"}
